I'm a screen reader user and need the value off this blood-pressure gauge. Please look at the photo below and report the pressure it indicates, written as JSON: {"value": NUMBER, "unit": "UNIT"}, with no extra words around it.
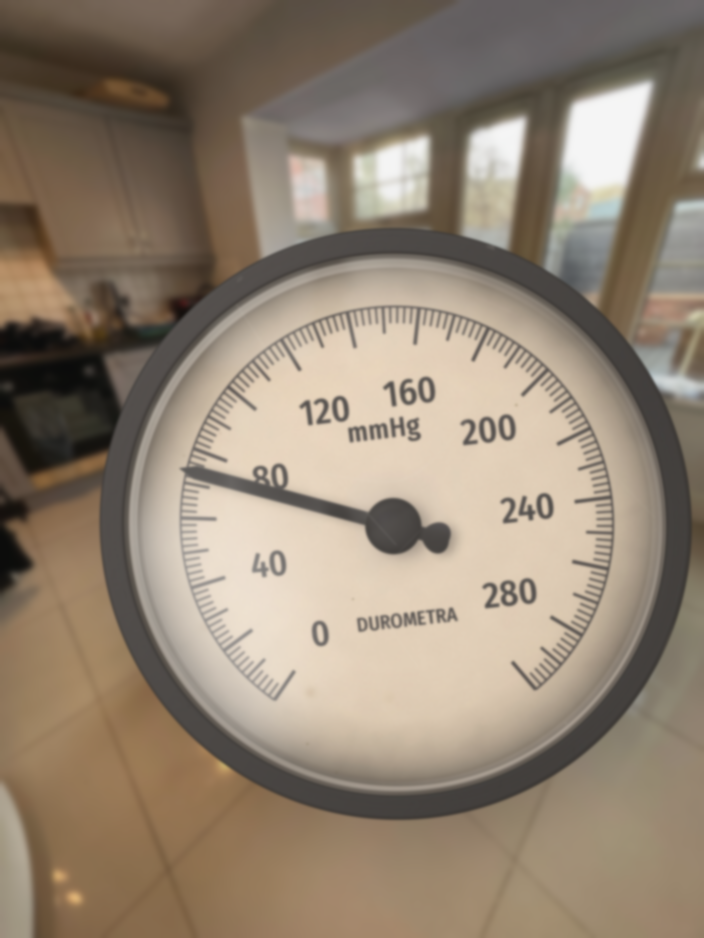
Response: {"value": 74, "unit": "mmHg"}
